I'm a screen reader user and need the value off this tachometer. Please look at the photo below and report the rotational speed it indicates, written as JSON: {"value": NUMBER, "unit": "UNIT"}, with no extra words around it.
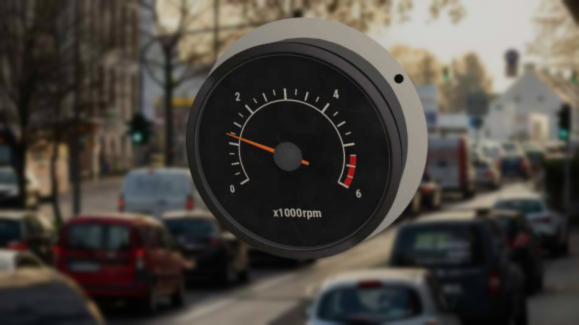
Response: {"value": 1250, "unit": "rpm"}
